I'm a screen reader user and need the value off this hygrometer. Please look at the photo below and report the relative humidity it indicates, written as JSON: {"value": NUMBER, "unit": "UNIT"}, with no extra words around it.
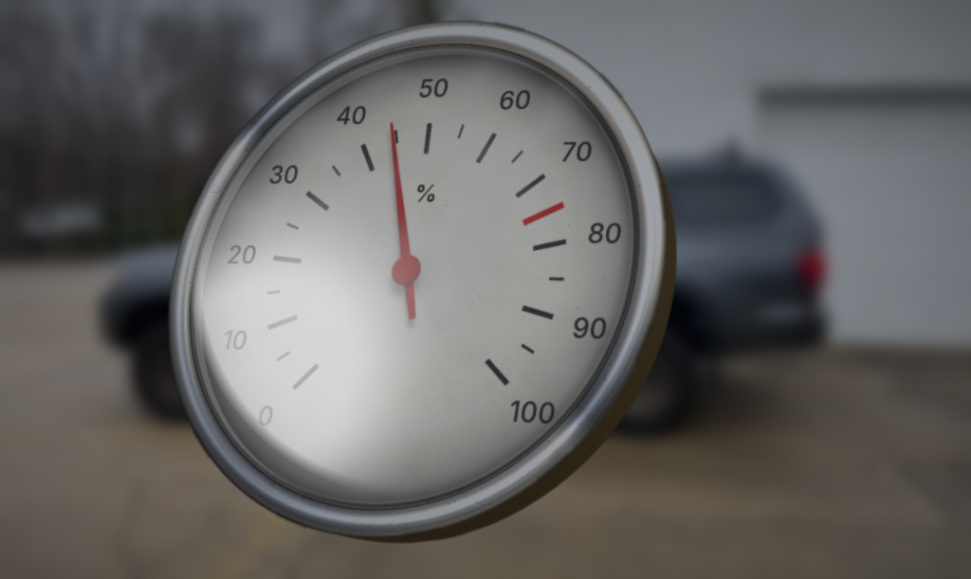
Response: {"value": 45, "unit": "%"}
